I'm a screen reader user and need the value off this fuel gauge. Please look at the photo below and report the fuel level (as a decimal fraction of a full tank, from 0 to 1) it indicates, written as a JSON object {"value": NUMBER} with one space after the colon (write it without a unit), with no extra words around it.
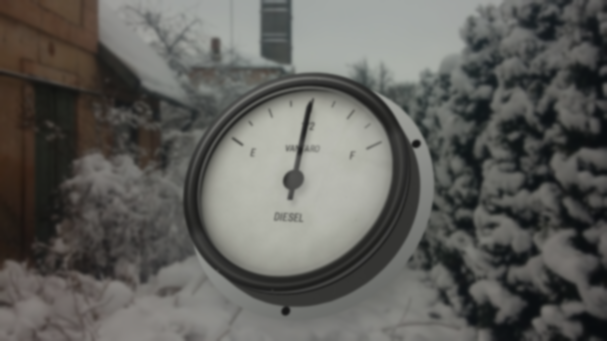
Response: {"value": 0.5}
